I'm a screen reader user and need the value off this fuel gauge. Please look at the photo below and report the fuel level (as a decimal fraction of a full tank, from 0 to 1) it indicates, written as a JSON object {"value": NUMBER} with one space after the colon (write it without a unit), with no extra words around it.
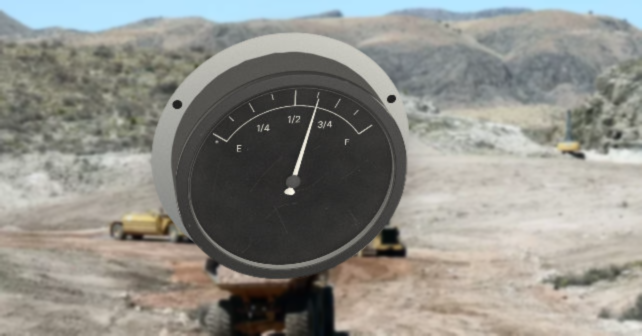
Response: {"value": 0.625}
